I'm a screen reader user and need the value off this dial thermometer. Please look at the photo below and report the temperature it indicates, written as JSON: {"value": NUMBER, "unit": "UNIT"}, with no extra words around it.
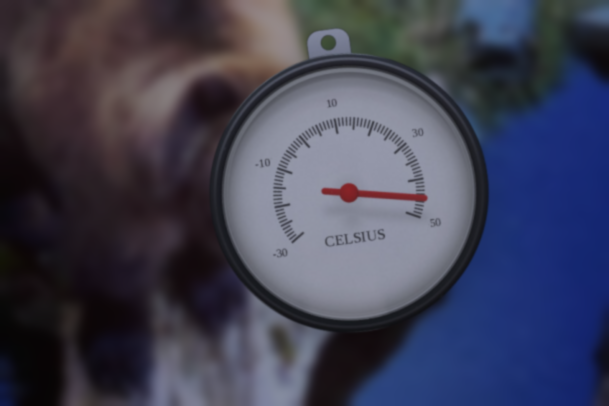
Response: {"value": 45, "unit": "°C"}
